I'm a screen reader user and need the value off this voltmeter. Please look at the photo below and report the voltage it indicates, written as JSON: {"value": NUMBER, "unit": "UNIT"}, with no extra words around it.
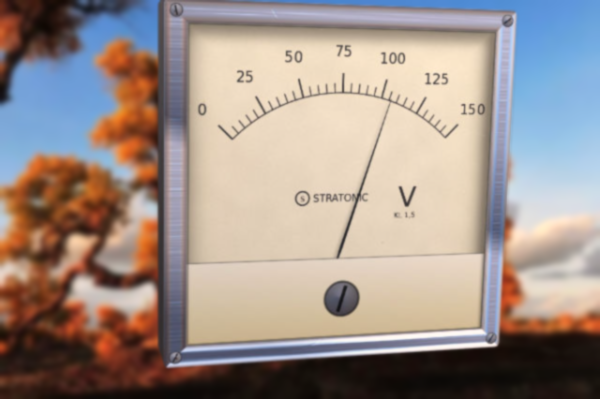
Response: {"value": 105, "unit": "V"}
